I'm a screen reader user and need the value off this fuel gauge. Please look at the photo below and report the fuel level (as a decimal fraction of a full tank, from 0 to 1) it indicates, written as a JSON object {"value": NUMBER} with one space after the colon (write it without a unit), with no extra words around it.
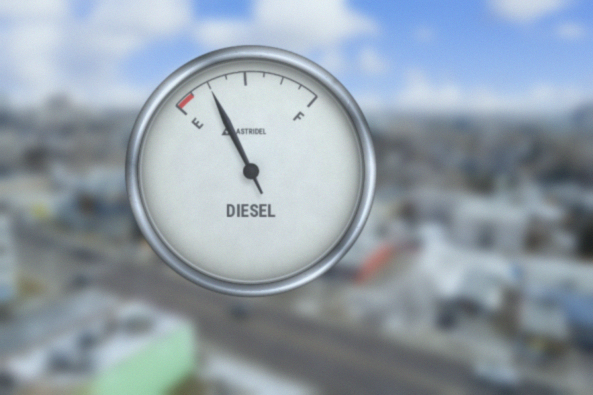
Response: {"value": 0.25}
